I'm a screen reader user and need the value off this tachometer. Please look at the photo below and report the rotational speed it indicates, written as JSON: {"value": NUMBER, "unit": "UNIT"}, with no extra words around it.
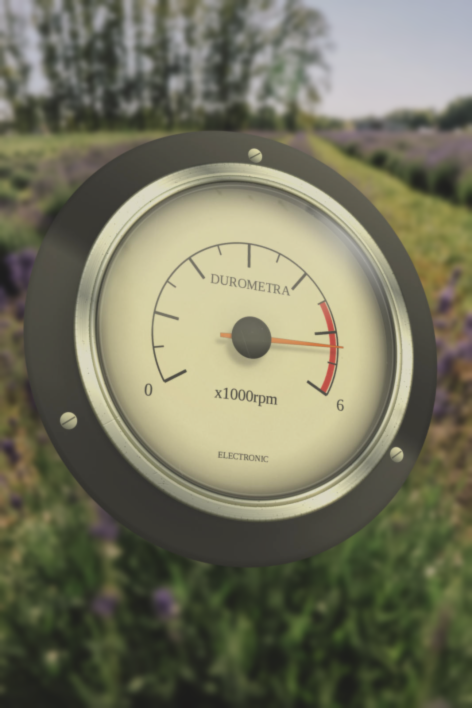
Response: {"value": 5250, "unit": "rpm"}
